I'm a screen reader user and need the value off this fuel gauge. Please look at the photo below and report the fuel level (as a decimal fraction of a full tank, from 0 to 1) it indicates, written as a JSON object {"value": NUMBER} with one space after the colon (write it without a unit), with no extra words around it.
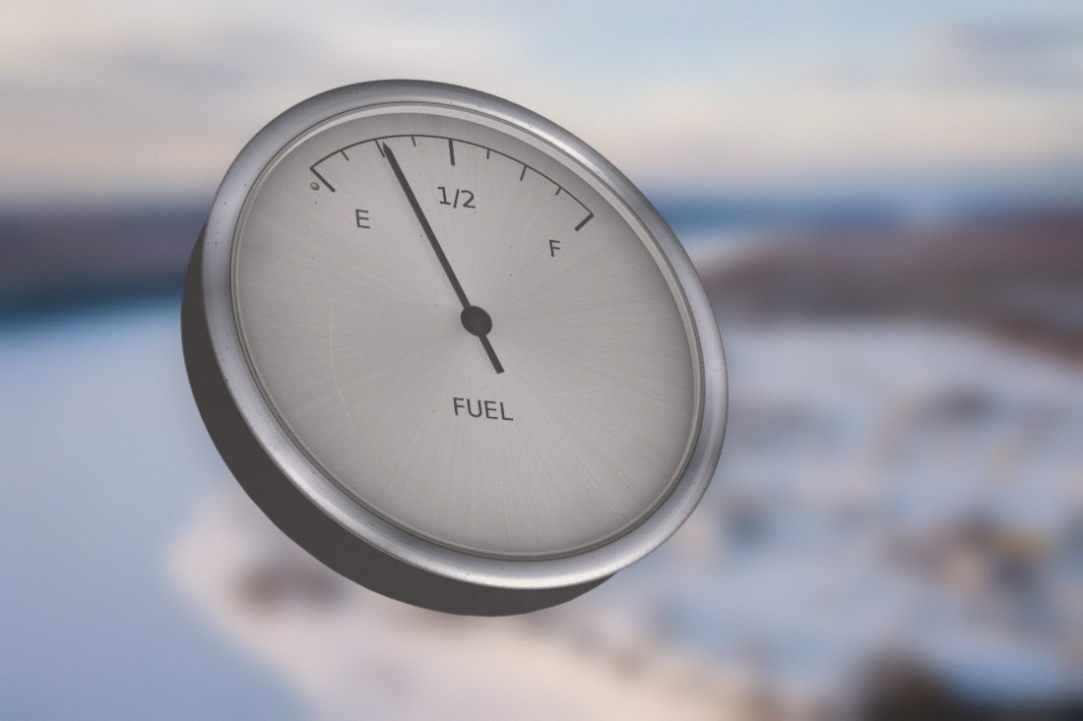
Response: {"value": 0.25}
